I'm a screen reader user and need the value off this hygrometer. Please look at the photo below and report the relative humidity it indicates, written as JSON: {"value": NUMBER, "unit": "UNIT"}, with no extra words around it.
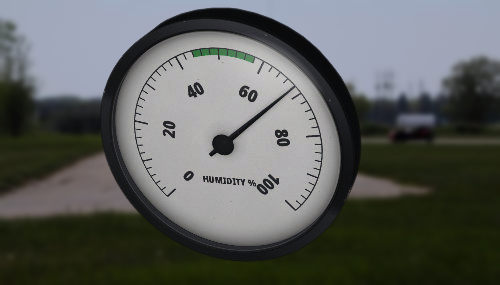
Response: {"value": 68, "unit": "%"}
